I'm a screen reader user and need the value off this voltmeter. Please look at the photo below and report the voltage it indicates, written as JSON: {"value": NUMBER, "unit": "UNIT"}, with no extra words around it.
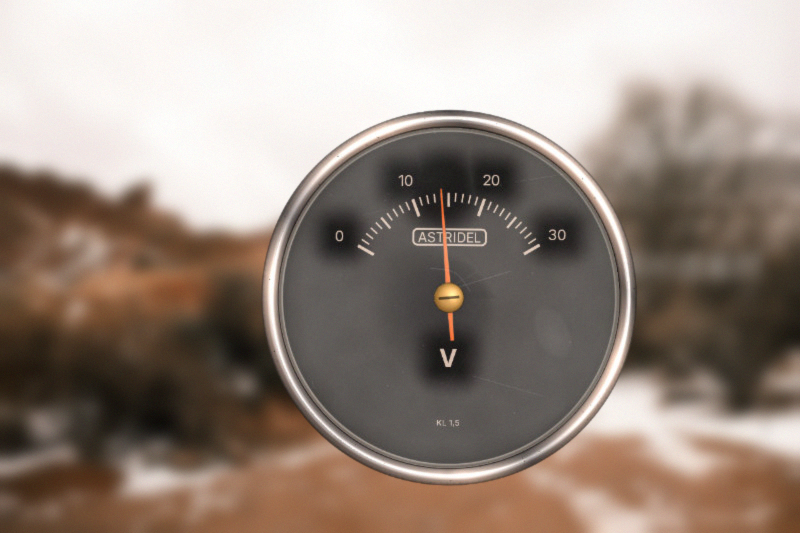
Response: {"value": 14, "unit": "V"}
